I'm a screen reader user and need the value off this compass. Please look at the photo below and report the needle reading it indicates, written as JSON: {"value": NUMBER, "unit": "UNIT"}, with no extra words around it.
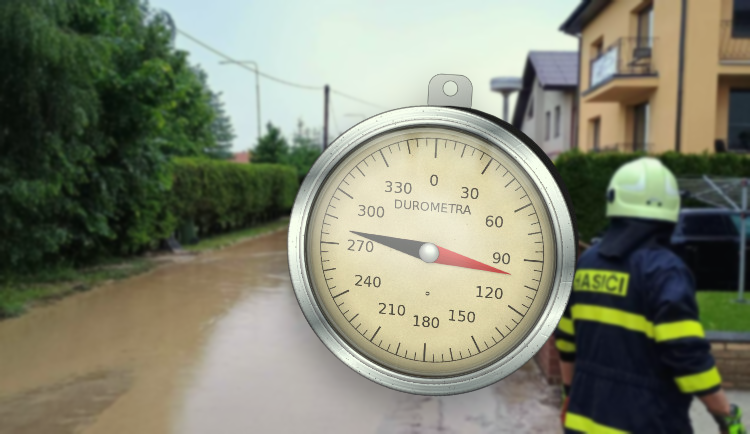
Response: {"value": 100, "unit": "°"}
